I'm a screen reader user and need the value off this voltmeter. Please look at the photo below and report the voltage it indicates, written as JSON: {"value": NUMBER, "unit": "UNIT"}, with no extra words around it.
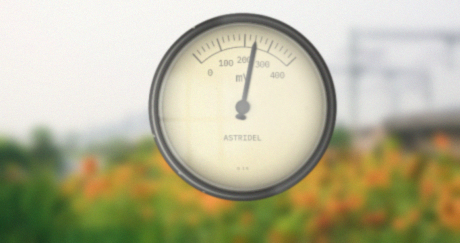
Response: {"value": 240, "unit": "mV"}
